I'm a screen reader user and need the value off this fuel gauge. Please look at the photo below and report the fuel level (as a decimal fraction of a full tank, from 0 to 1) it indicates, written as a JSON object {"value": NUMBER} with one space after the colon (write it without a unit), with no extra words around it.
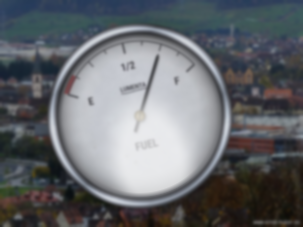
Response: {"value": 0.75}
